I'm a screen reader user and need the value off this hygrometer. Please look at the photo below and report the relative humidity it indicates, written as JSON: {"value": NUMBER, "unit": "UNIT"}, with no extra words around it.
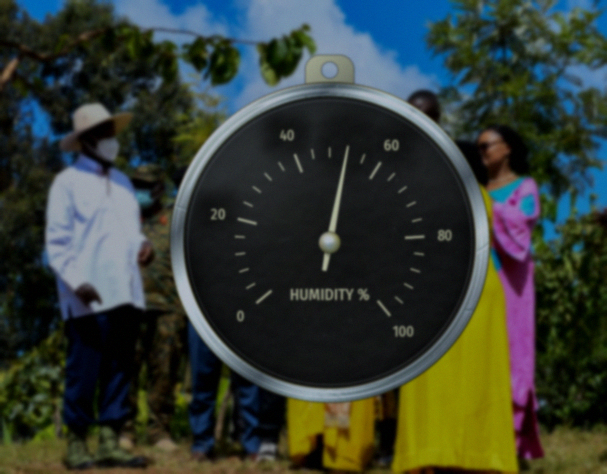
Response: {"value": 52, "unit": "%"}
